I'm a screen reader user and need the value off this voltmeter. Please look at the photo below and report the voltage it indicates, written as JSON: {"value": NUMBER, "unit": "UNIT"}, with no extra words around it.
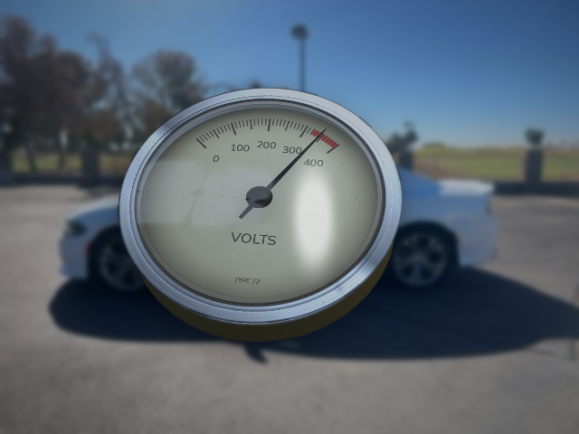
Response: {"value": 350, "unit": "V"}
